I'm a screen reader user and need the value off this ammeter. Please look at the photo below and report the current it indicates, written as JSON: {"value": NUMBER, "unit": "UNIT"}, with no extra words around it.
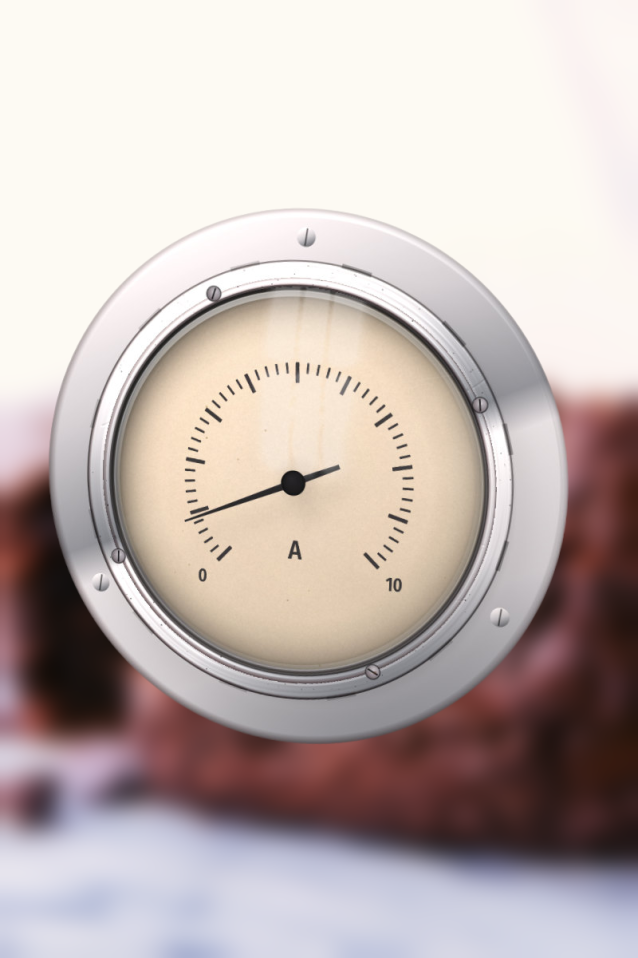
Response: {"value": 0.9, "unit": "A"}
